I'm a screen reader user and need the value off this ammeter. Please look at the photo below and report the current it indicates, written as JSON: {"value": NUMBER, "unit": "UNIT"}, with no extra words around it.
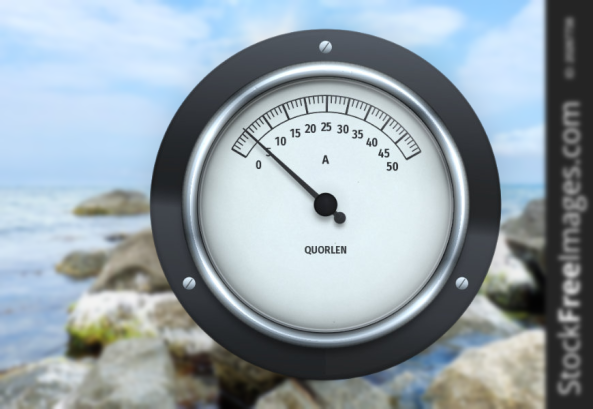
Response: {"value": 5, "unit": "A"}
